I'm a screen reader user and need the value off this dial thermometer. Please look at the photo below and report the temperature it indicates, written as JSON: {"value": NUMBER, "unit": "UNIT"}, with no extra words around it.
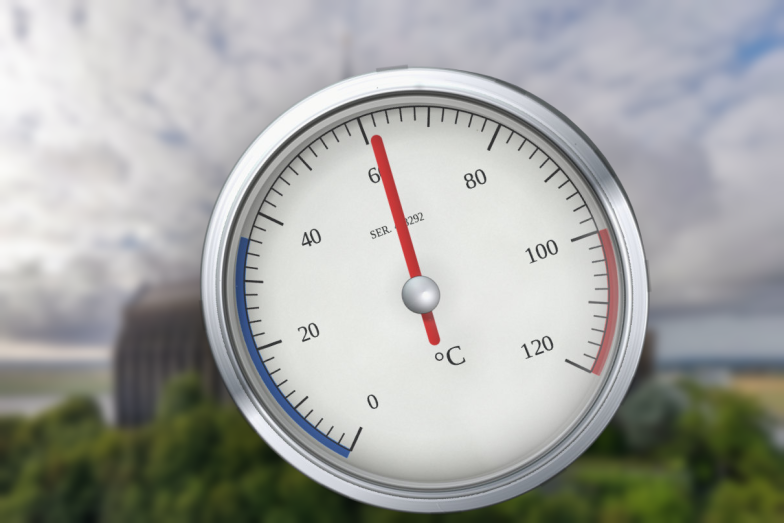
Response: {"value": 62, "unit": "°C"}
